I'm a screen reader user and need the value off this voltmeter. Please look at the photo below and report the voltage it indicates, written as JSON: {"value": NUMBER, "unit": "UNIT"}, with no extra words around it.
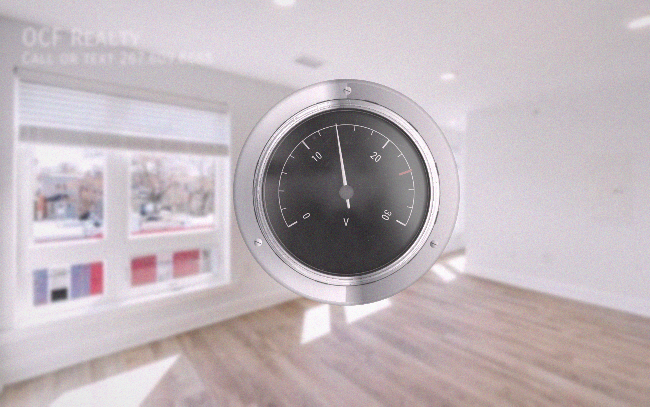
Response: {"value": 14, "unit": "V"}
